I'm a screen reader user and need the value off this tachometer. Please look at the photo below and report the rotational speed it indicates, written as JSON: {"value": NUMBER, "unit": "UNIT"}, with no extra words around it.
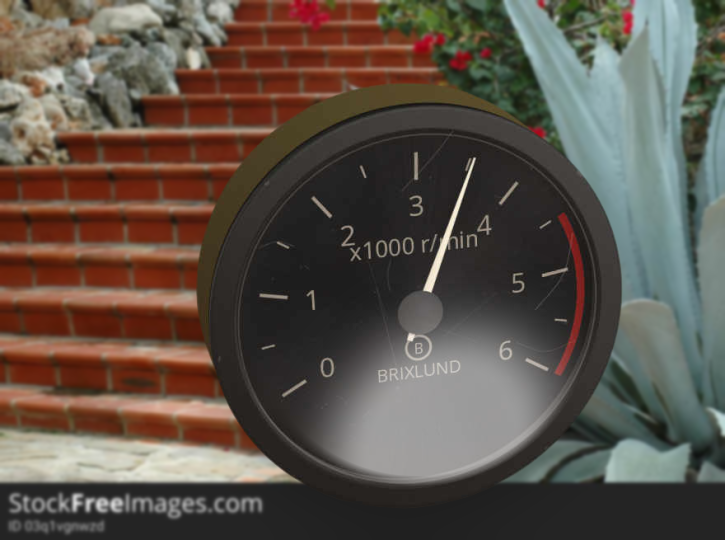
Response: {"value": 3500, "unit": "rpm"}
